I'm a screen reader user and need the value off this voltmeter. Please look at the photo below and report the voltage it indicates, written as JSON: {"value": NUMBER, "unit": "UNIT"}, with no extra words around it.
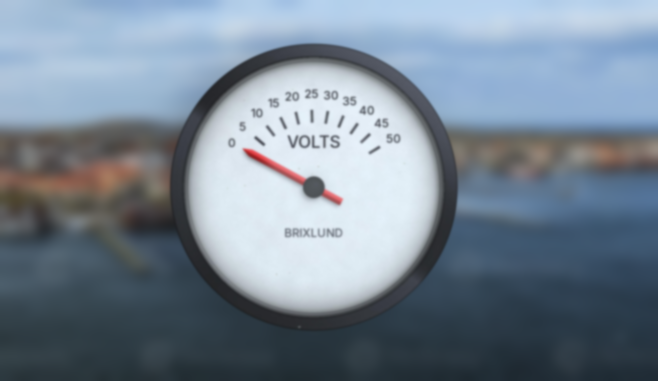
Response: {"value": 0, "unit": "V"}
